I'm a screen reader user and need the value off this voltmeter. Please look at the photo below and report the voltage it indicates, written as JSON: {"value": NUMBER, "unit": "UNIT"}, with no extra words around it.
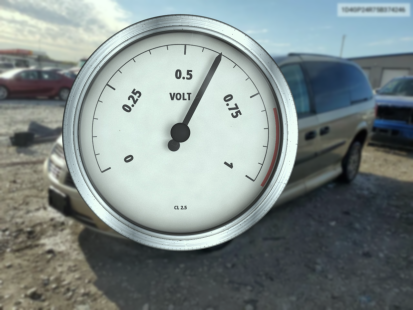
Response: {"value": 0.6, "unit": "V"}
